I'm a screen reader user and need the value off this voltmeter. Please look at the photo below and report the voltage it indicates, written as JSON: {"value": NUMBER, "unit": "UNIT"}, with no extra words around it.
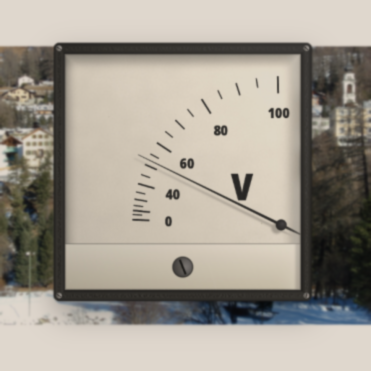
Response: {"value": 52.5, "unit": "V"}
